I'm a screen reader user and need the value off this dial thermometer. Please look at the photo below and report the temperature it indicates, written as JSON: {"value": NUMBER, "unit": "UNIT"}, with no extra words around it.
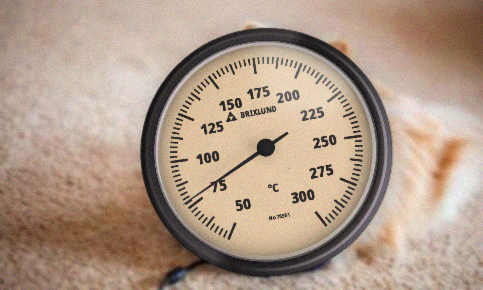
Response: {"value": 77.5, "unit": "°C"}
